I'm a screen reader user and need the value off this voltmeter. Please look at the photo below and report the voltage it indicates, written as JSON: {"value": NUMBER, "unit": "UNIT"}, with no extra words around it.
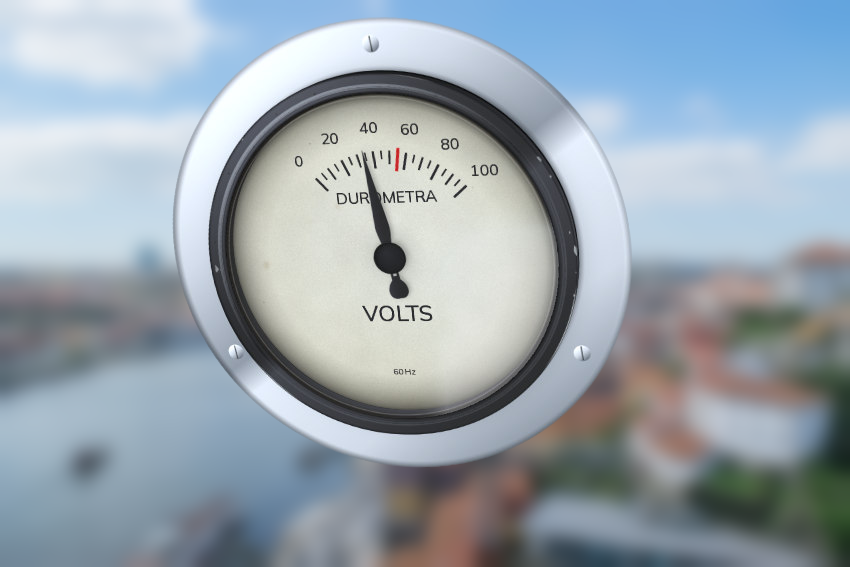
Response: {"value": 35, "unit": "V"}
